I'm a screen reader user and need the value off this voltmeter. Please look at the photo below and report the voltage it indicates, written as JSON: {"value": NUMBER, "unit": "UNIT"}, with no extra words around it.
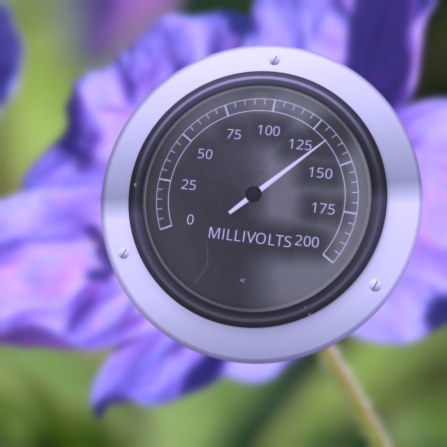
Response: {"value": 135, "unit": "mV"}
